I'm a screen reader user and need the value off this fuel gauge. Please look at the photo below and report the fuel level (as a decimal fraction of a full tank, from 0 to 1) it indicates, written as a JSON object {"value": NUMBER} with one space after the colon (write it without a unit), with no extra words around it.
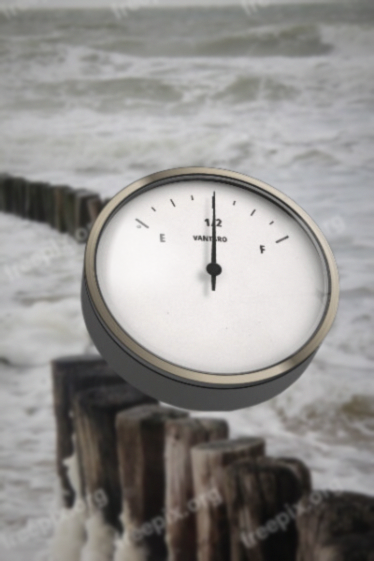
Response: {"value": 0.5}
